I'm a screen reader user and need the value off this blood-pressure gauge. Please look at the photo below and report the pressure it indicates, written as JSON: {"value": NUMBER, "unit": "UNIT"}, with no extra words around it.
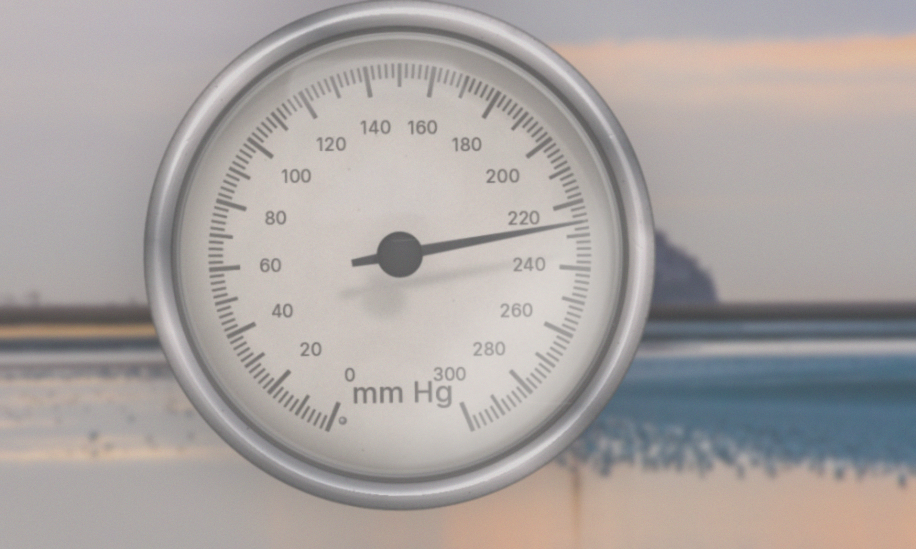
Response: {"value": 226, "unit": "mmHg"}
